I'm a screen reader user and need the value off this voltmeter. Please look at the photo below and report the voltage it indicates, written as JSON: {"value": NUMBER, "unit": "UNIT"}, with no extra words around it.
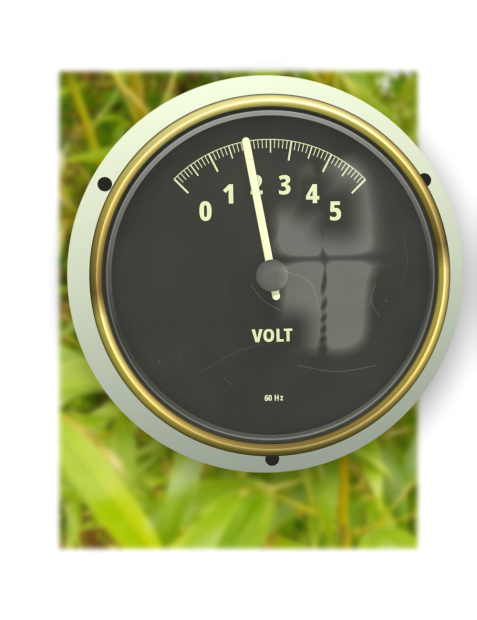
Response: {"value": 1.9, "unit": "V"}
